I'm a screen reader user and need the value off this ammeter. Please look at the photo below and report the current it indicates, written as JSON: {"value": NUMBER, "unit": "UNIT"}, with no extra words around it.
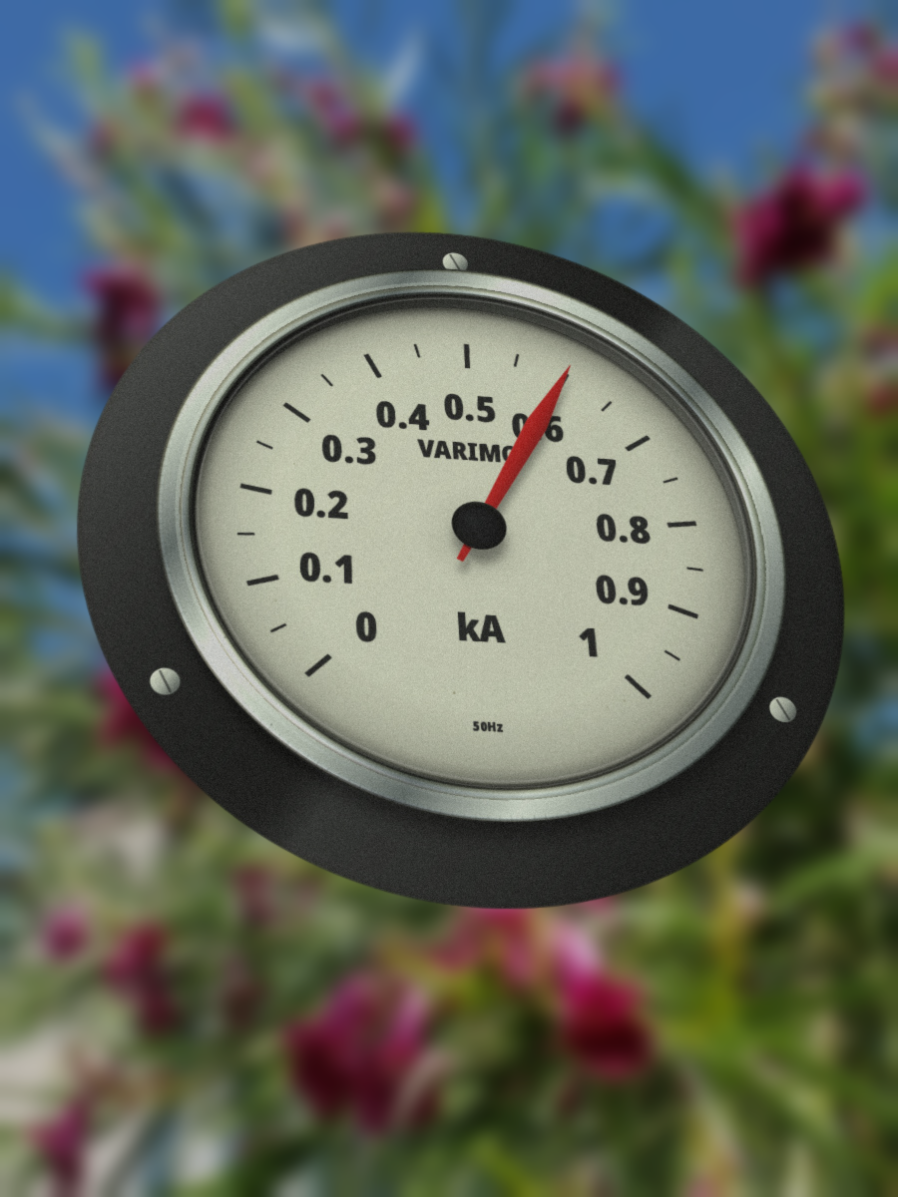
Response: {"value": 0.6, "unit": "kA"}
